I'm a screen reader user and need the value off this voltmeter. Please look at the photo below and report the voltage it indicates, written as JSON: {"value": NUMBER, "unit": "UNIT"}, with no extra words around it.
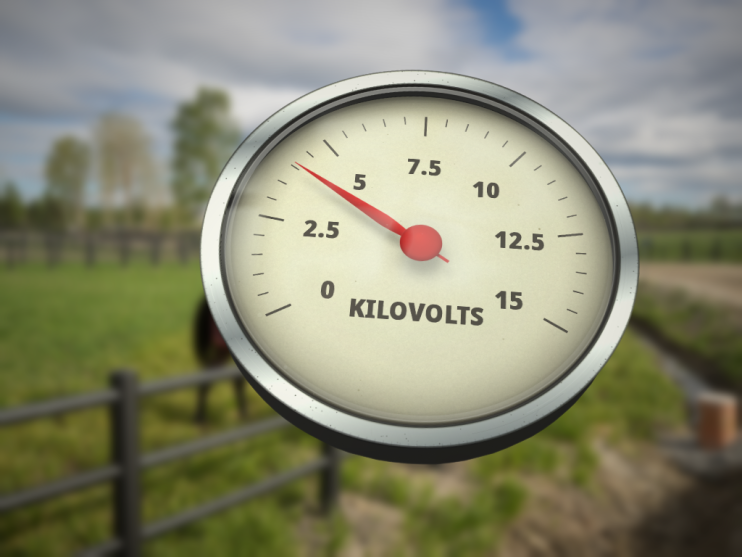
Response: {"value": 4, "unit": "kV"}
